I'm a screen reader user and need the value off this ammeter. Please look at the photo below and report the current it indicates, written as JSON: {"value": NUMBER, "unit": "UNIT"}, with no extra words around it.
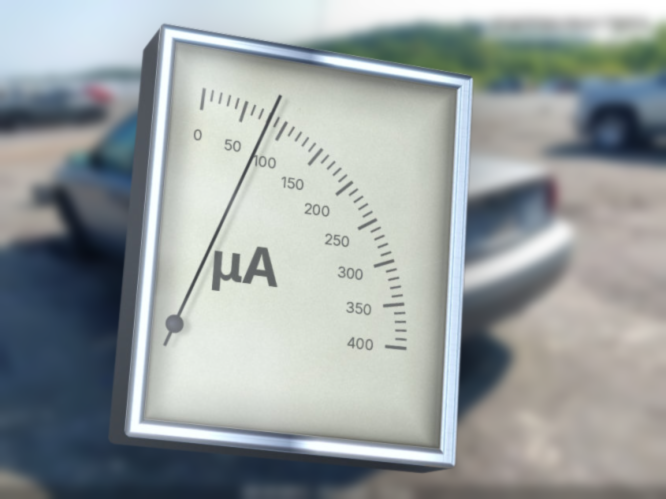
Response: {"value": 80, "unit": "µA"}
